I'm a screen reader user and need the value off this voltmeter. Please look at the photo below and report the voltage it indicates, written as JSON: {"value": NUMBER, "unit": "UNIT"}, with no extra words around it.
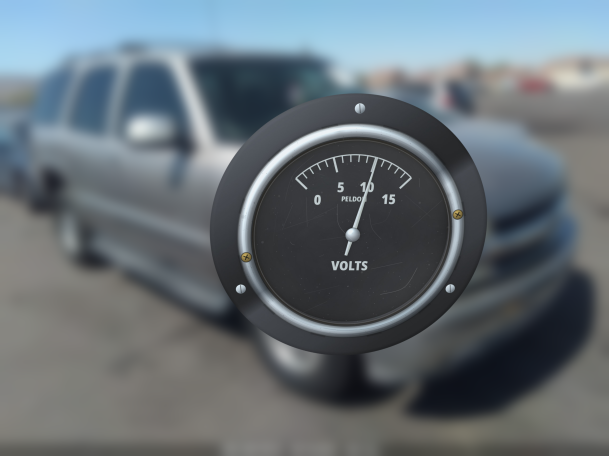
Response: {"value": 10, "unit": "V"}
